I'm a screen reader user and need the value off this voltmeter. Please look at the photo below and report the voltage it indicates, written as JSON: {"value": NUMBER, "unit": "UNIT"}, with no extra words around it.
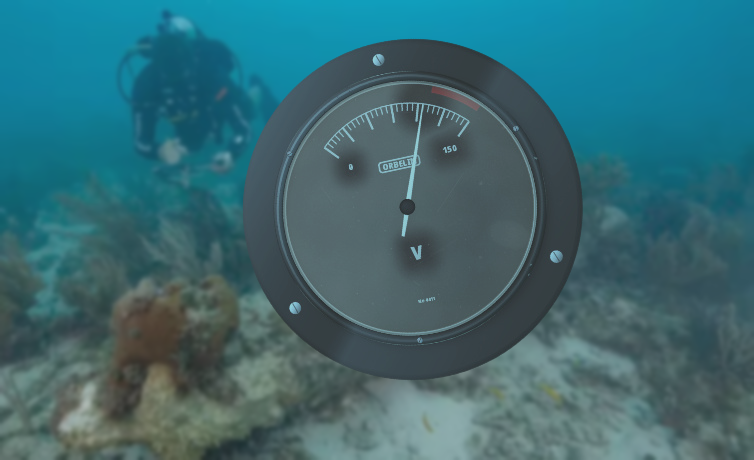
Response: {"value": 105, "unit": "V"}
